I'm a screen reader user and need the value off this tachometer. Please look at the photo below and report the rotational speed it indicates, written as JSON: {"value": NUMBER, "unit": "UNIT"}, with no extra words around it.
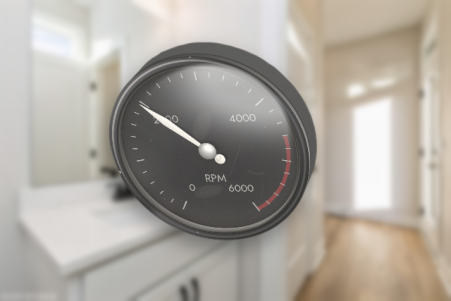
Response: {"value": 2000, "unit": "rpm"}
